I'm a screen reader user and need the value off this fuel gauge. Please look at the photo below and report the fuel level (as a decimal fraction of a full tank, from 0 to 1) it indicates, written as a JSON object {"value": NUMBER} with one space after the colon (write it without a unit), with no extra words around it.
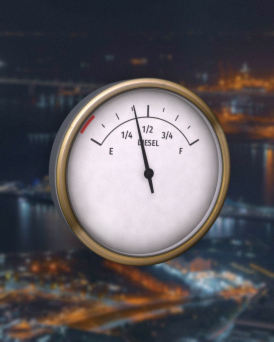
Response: {"value": 0.375}
